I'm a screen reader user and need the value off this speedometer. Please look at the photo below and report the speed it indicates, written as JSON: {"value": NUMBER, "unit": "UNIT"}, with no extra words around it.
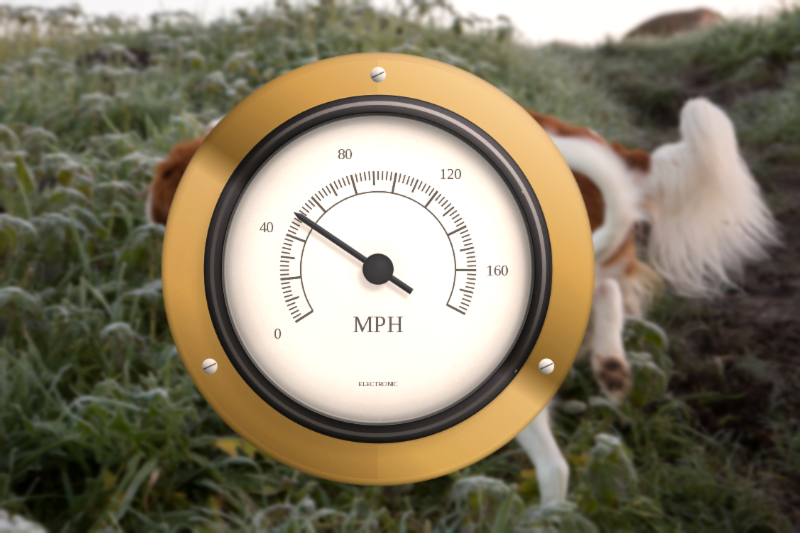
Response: {"value": 50, "unit": "mph"}
